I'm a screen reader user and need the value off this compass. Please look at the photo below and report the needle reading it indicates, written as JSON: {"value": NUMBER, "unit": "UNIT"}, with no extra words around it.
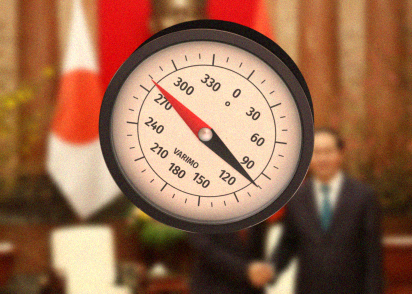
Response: {"value": 280, "unit": "°"}
